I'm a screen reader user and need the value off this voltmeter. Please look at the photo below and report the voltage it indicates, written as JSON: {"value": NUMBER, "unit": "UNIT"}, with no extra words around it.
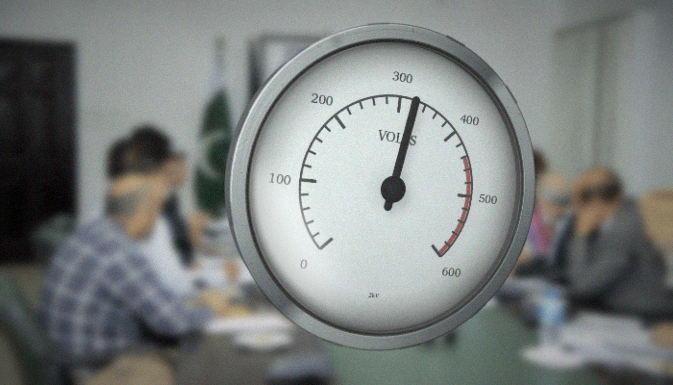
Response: {"value": 320, "unit": "V"}
